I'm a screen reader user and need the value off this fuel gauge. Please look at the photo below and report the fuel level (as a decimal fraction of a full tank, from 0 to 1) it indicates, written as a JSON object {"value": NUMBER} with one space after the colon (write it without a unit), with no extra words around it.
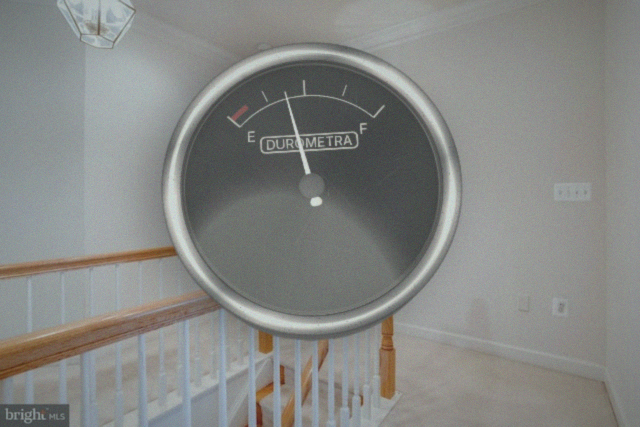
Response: {"value": 0.375}
